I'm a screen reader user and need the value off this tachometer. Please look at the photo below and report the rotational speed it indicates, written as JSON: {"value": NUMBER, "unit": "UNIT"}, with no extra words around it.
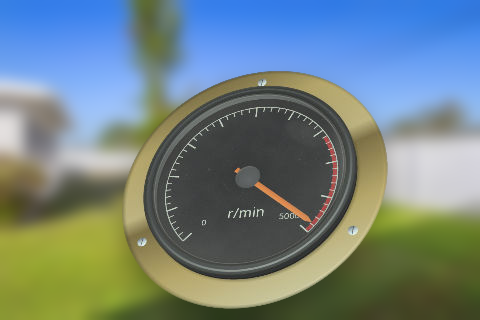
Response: {"value": 4900, "unit": "rpm"}
